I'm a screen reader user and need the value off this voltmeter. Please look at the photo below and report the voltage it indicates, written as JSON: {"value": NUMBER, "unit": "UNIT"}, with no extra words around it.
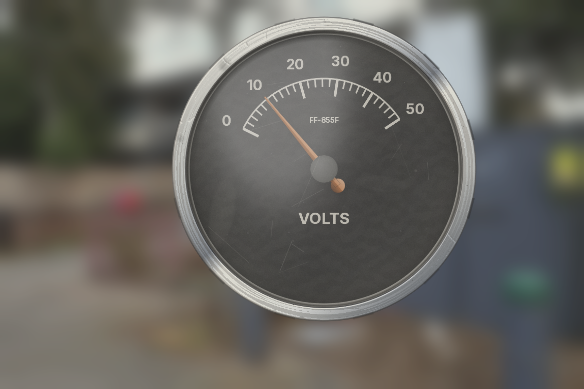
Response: {"value": 10, "unit": "V"}
